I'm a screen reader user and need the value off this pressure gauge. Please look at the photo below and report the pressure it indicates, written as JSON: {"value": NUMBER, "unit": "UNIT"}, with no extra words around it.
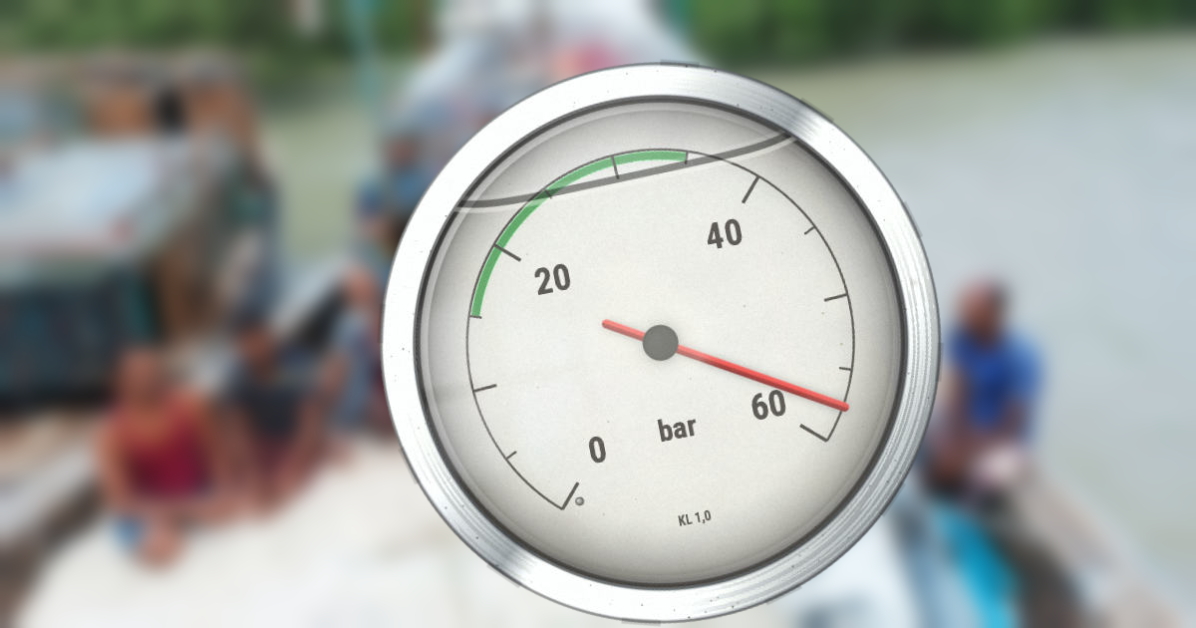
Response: {"value": 57.5, "unit": "bar"}
